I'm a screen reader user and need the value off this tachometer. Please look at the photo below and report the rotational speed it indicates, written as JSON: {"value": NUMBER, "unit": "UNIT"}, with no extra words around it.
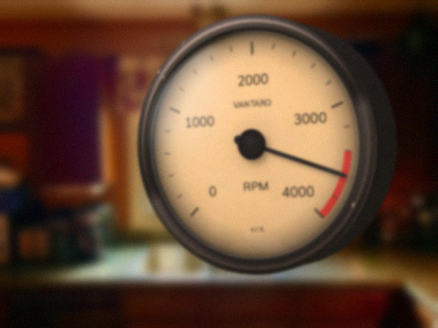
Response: {"value": 3600, "unit": "rpm"}
